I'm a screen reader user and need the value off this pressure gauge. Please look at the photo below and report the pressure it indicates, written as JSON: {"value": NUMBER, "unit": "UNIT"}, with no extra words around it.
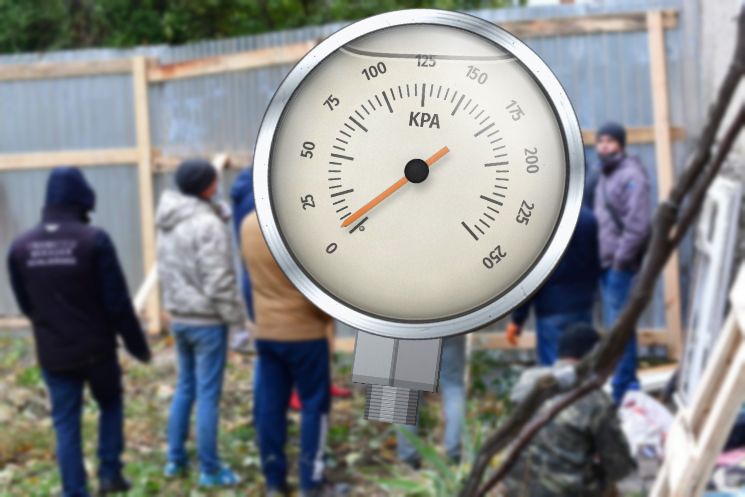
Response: {"value": 5, "unit": "kPa"}
